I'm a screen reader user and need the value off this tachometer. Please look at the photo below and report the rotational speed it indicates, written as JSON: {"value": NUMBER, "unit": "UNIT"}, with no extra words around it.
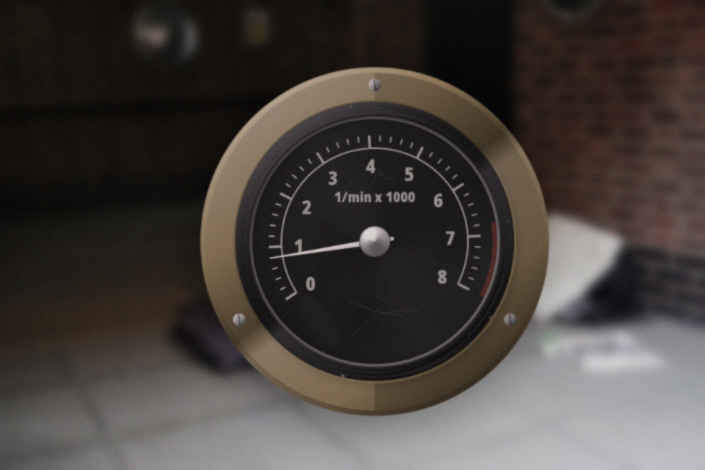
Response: {"value": 800, "unit": "rpm"}
